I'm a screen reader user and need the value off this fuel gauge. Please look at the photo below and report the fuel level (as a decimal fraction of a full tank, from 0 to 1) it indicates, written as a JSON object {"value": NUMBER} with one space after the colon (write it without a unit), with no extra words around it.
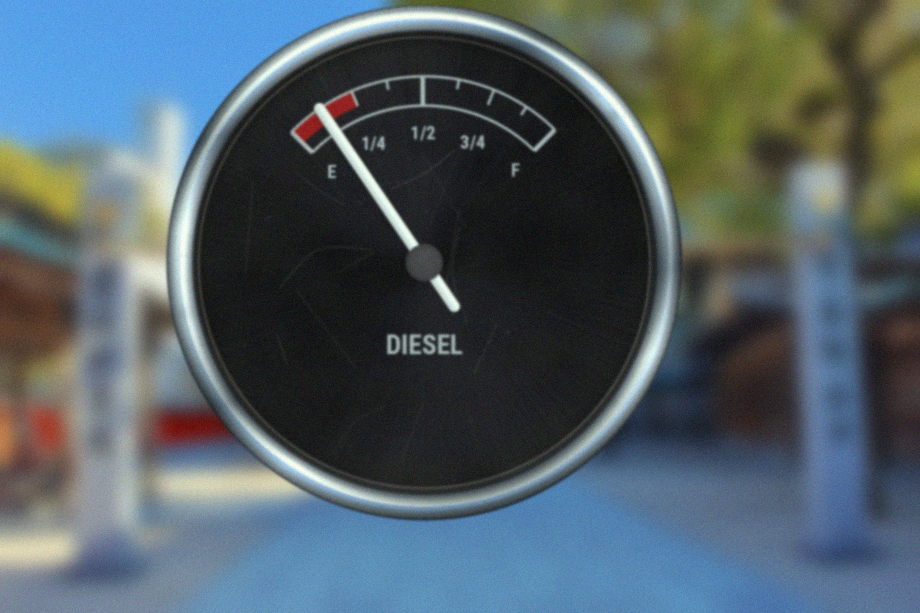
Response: {"value": 0.125}
